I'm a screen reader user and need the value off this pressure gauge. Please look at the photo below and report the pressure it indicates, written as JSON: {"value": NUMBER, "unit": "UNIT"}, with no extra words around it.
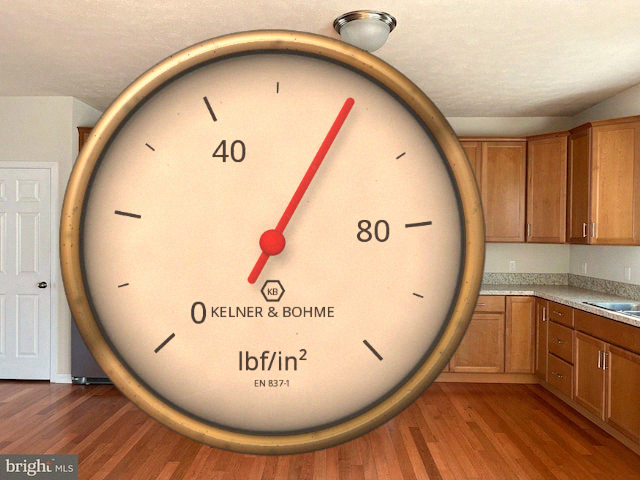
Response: {"value": 60, "unit": "psi"}
